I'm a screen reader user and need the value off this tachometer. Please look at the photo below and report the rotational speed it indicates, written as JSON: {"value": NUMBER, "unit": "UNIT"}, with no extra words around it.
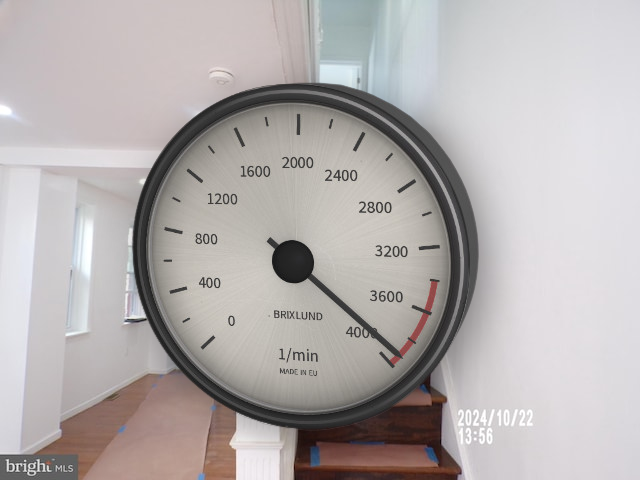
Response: {"value": 3900, "unit": "rpm"}
